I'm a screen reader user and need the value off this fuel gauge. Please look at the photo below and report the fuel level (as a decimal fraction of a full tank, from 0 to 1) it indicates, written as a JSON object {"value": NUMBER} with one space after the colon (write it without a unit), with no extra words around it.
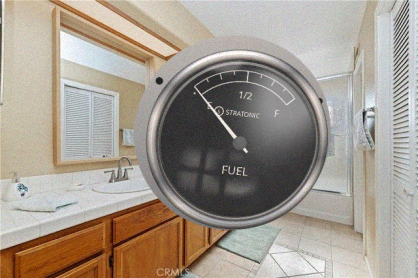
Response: {"value": 0}
